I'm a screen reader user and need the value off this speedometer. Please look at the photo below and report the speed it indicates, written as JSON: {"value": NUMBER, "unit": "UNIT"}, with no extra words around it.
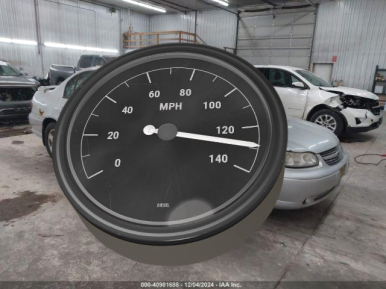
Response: {"value": 130, "unit": "mph"}
